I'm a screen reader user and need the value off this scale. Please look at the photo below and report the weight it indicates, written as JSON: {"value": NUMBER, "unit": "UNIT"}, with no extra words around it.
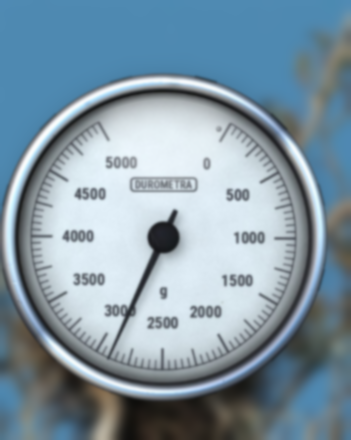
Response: {"value": 2900, "unit": "g"}
